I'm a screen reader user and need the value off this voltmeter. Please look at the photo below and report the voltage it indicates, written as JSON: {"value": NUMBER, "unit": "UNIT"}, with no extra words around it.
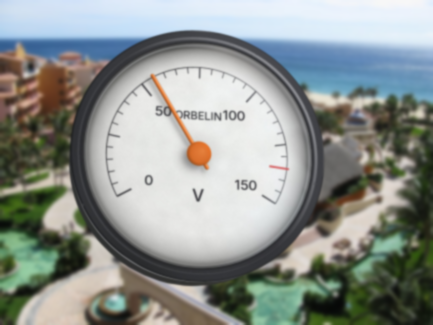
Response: {"value": 55, "unit": "V"}
